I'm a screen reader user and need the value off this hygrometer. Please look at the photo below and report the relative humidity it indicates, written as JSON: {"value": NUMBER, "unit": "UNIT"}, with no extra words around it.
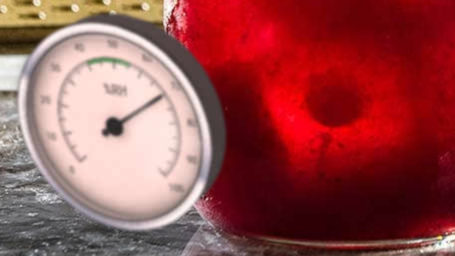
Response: {"value": 70, "unit": "%"}
